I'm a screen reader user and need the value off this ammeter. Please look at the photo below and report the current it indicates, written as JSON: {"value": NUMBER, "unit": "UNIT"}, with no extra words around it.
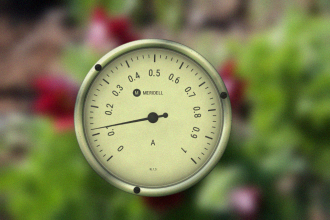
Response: {"value": 0.12, "unit": "A"}
